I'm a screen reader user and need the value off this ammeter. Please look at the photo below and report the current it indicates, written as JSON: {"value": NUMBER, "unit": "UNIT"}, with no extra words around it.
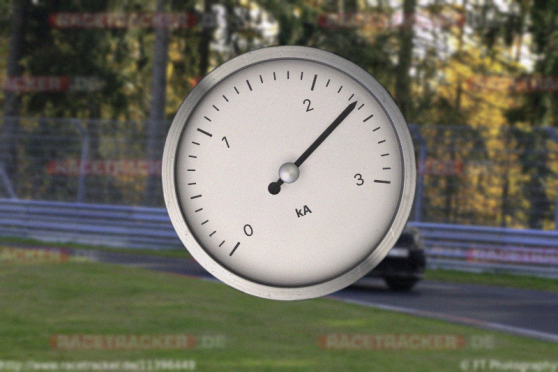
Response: {"value": 2.35, "unit": "kA"}
